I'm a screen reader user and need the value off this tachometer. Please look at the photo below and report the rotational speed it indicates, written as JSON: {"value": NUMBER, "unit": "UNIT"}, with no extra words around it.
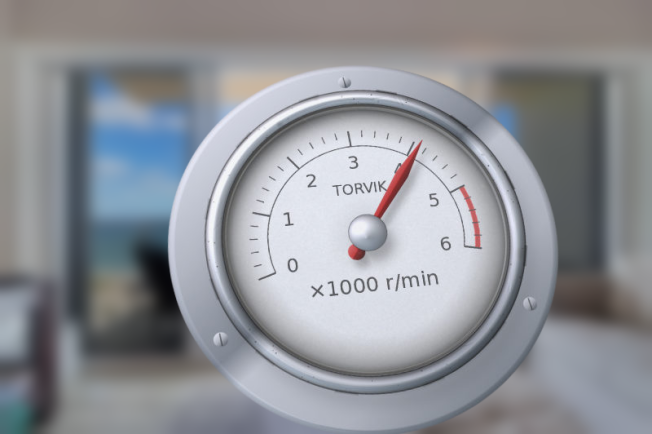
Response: {"value": 4100, "unit": "rpm"}
